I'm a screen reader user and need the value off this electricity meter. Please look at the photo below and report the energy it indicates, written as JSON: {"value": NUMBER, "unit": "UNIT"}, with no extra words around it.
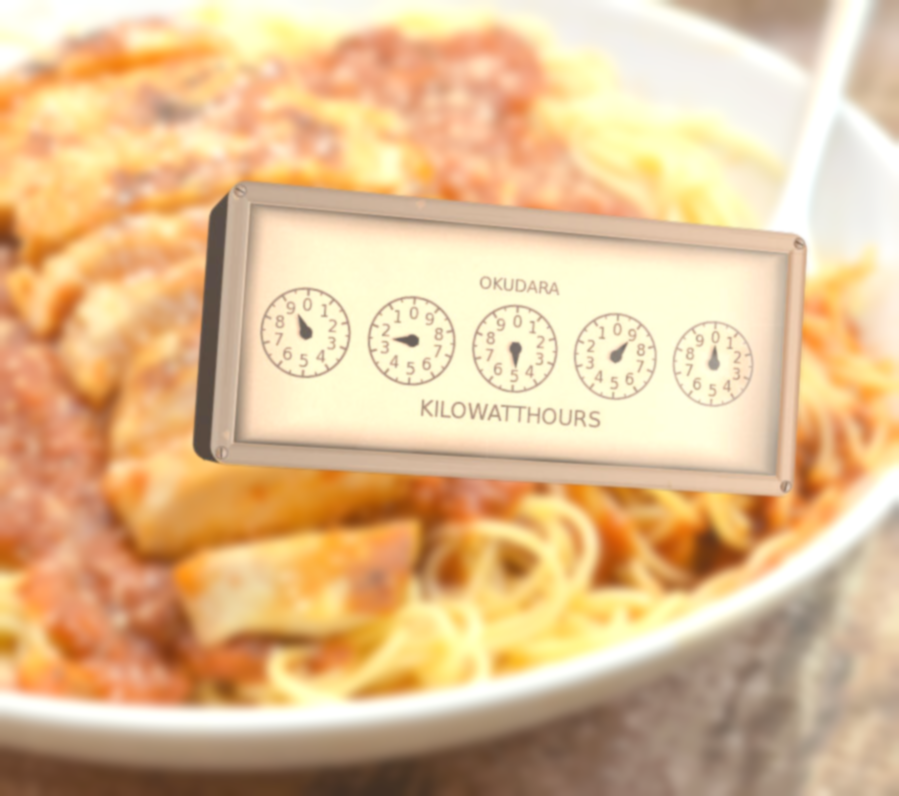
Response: {"value": 92490, "unit": "kWh"}
